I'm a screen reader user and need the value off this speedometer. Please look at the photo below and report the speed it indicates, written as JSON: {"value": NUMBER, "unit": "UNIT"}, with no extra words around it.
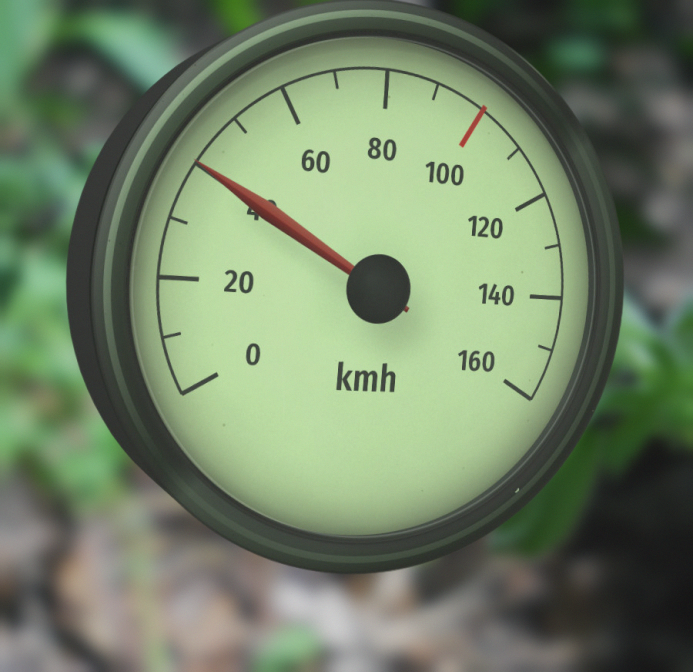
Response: {"value": 40, "unit": "km/h"}
